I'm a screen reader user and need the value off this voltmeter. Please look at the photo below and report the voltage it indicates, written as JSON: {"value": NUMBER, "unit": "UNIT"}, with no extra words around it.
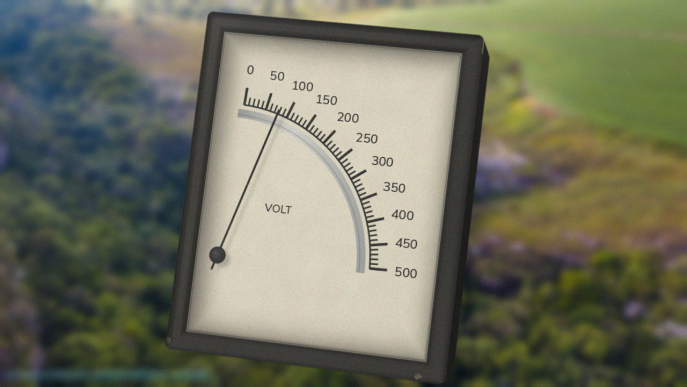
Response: {"value": 80, "unit": "V"}
